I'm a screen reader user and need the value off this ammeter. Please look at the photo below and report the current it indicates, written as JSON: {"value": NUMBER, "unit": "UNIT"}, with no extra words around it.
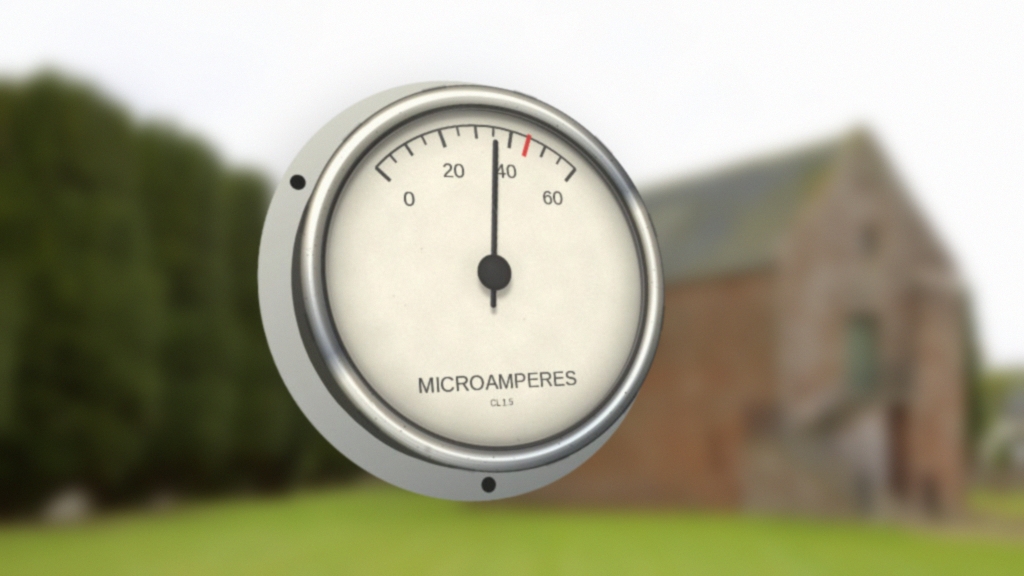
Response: {"value": 35, "unit": "µA"}
